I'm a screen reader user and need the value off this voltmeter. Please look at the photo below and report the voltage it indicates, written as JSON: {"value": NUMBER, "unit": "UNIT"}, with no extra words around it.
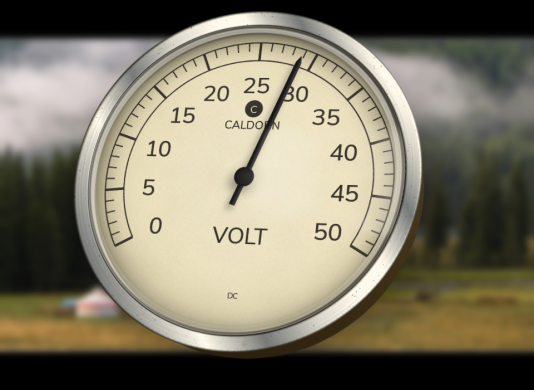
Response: {"value": 29, "unit": "V"}
